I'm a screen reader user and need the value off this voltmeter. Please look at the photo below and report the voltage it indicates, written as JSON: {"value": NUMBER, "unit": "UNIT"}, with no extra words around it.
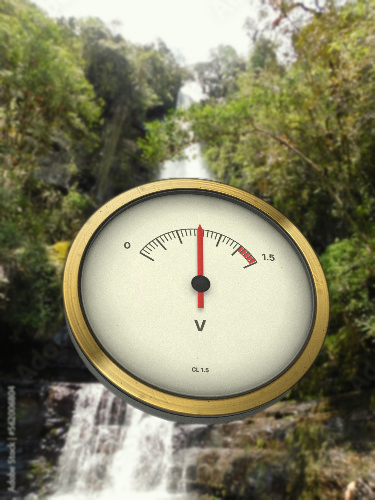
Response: {"value": 0.75, "unit": "V"}
